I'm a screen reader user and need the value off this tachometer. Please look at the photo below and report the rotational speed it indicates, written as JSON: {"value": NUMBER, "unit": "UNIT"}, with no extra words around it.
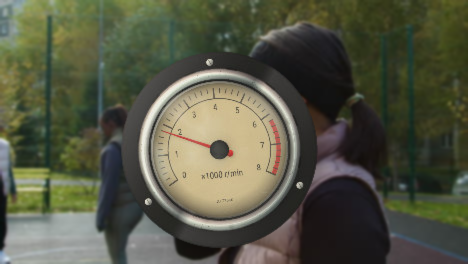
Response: {"value": 1800, "unit": "rpm"}
